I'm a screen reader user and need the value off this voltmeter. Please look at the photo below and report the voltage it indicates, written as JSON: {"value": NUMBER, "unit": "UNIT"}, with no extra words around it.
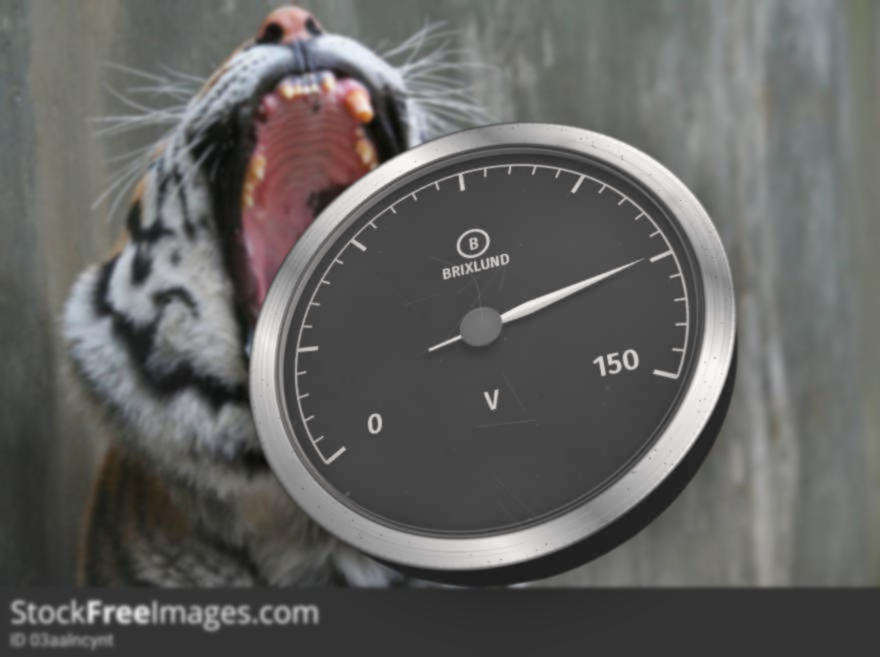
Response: {"value": 125, "unit": "V"}
